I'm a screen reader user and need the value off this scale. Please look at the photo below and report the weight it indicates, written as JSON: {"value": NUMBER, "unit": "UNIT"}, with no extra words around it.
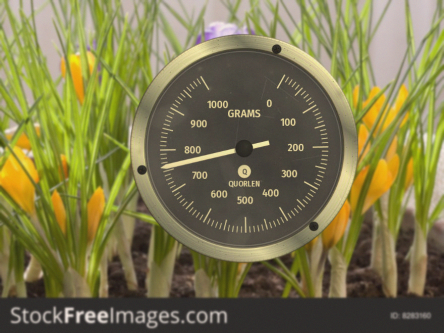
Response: {"value": 760, "unit": "g"}
